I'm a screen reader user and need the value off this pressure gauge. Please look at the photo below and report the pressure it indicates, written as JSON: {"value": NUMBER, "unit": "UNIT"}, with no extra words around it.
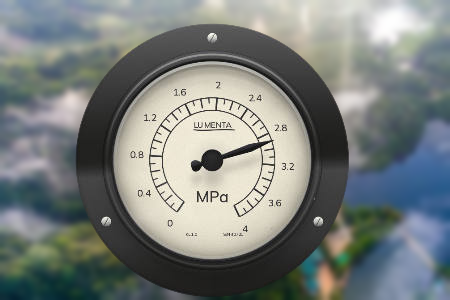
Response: {"value": 2.9, "unit": "MPa"}
